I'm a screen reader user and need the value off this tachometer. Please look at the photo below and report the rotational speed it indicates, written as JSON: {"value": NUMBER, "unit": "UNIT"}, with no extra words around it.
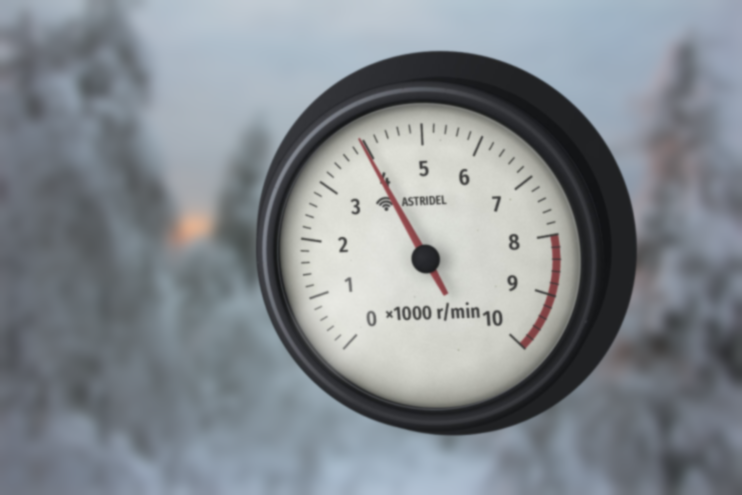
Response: {"value": 4000, "unit": "rpm"}
